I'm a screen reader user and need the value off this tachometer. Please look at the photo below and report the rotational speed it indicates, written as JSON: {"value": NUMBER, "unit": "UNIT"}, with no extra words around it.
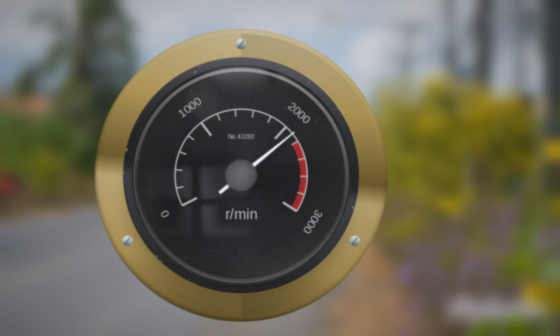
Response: {"value": 2100, "unit": "rpm"}
